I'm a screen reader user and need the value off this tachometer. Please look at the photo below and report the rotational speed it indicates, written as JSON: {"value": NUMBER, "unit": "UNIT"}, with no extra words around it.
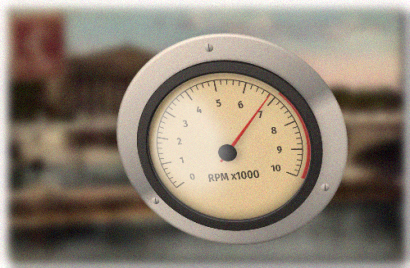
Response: {"value": 6800, "unit": "rpm"}
